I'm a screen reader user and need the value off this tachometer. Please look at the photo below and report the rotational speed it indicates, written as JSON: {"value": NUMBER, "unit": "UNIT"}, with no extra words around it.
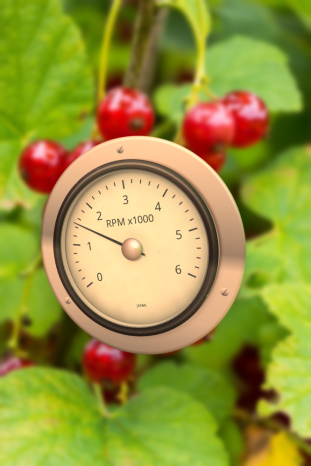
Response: {"value": 1500, "unit": "rpm"}
